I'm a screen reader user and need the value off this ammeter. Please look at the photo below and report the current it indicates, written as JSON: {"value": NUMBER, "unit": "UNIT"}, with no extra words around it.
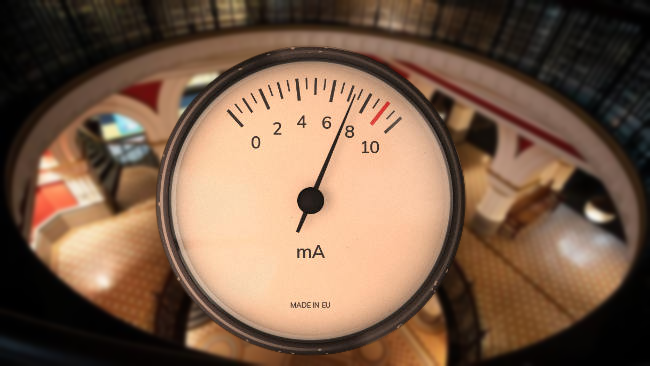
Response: {"value": 7.25, "unit": "mA"}
